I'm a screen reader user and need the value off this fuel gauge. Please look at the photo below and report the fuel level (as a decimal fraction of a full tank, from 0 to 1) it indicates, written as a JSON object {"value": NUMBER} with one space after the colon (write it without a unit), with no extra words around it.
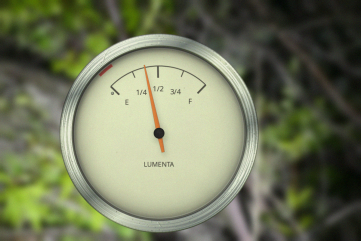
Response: {"value": 0.375}
